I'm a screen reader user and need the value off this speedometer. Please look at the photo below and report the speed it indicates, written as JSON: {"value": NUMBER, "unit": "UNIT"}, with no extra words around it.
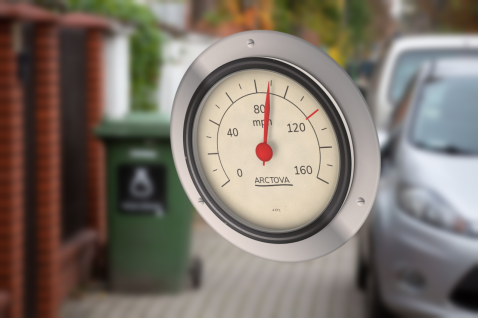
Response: {"value": 90, "unit": "mph"}
